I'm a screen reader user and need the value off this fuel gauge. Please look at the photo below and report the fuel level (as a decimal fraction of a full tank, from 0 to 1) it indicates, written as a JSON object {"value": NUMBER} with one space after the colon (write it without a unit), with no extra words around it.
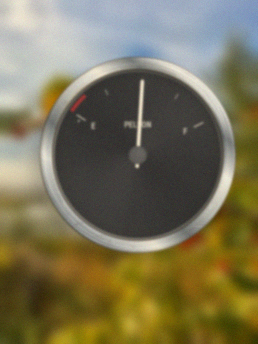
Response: {"value": 0.5}
